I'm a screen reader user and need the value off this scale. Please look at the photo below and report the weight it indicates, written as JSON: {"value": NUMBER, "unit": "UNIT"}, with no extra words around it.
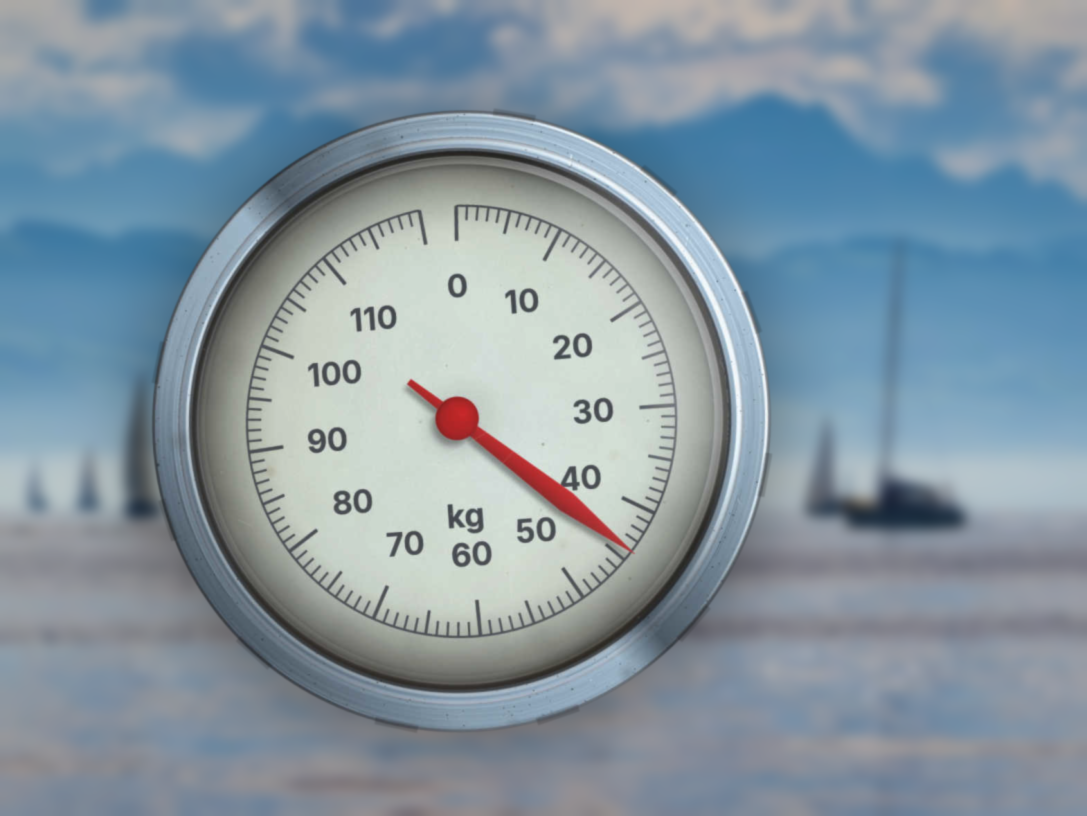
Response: {"value": 44, "unit": "kg"}
